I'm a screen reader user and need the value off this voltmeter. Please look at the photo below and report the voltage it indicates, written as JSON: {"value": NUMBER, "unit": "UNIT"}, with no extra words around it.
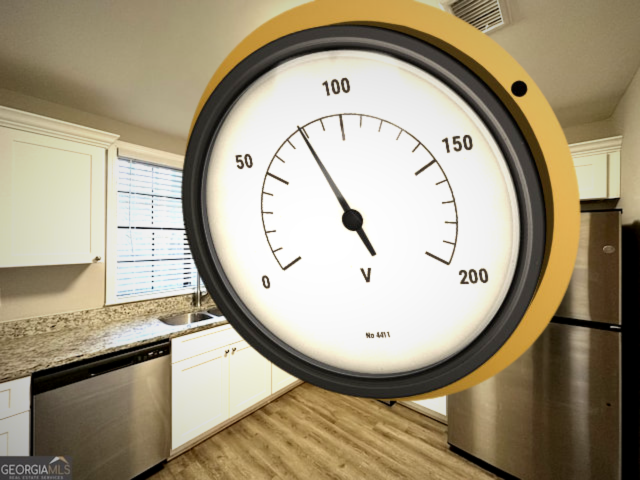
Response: {"value": 80, "unit": "V"}
